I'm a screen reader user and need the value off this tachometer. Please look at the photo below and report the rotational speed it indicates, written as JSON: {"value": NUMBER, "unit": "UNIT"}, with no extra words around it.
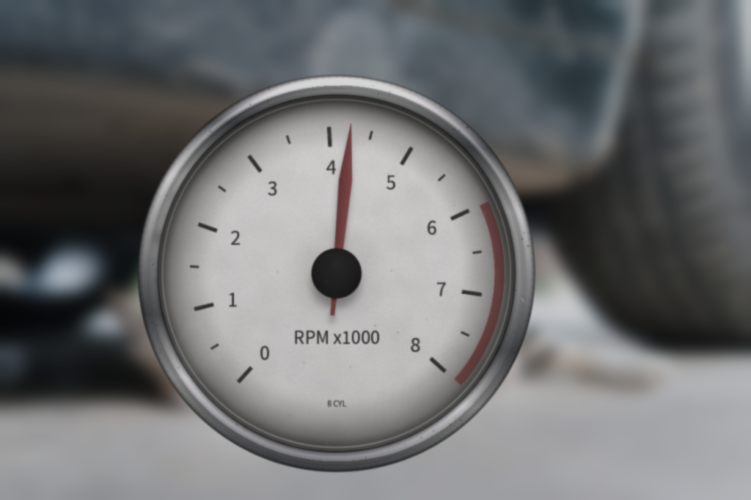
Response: {"value": 4250, "unit": "rpm"}
